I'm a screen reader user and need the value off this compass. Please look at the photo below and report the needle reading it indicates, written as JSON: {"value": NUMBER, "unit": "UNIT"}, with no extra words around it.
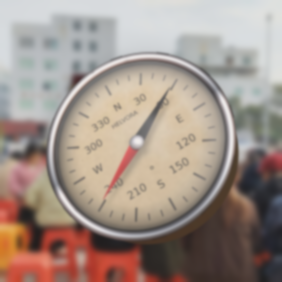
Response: {"value": 240, "unit": "°"}
